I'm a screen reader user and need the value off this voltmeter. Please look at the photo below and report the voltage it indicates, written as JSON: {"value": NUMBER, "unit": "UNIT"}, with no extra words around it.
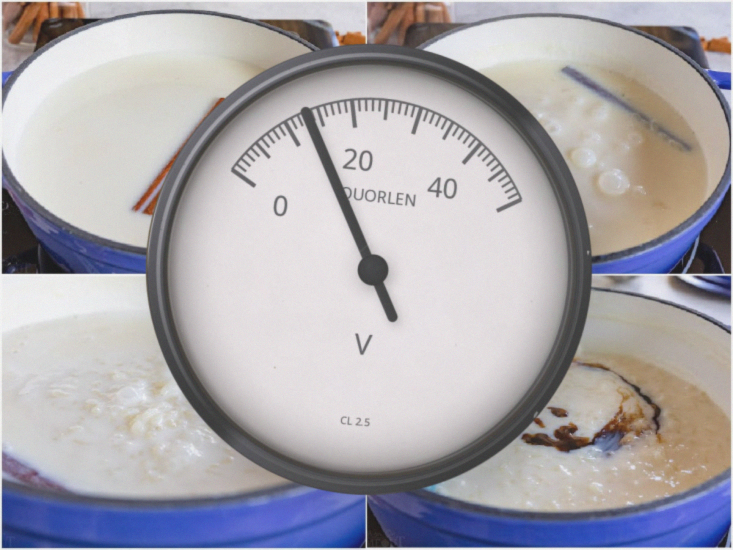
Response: {"value": 13, "unit": "V"}
